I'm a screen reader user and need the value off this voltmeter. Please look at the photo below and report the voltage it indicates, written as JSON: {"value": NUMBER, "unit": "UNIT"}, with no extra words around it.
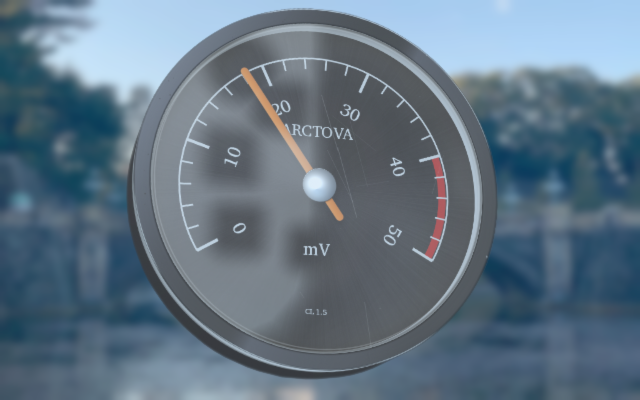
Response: {"value": 18, "unit": "mV"}
